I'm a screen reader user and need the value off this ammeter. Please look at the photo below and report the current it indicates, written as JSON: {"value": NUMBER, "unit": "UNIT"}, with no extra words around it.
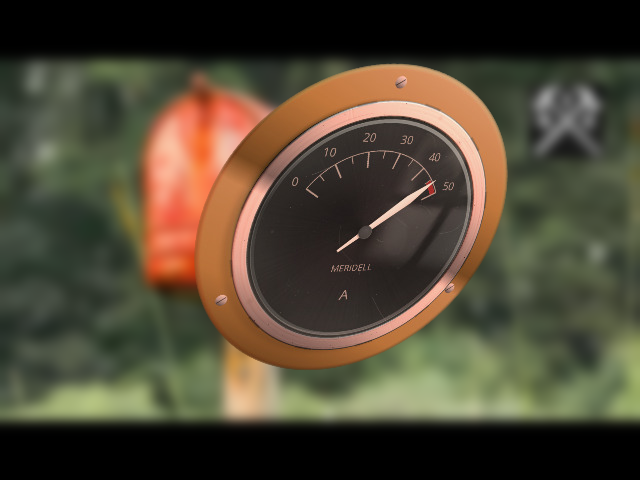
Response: {"value": 45, "unit": "A"}
